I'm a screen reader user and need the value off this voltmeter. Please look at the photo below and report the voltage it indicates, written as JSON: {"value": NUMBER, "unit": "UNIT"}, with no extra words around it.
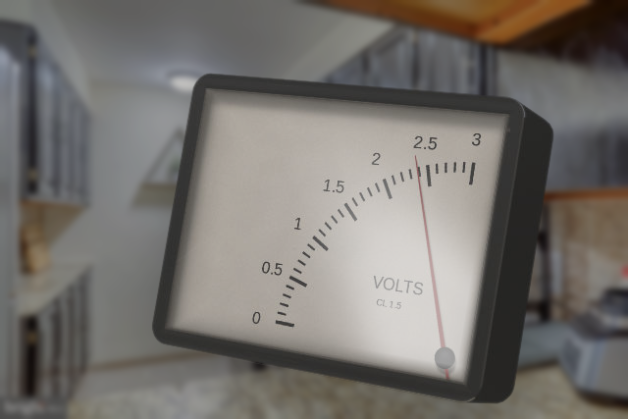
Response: {"value": 2.4, "unit": "V"}
